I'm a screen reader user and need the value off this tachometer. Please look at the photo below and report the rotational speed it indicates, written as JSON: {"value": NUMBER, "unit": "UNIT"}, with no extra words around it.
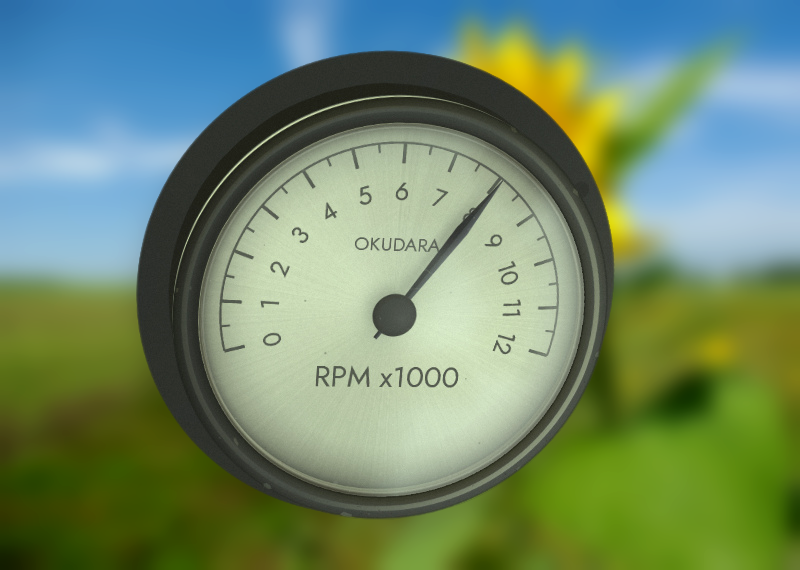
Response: {"value": 8000, "unit": "rpm"}
